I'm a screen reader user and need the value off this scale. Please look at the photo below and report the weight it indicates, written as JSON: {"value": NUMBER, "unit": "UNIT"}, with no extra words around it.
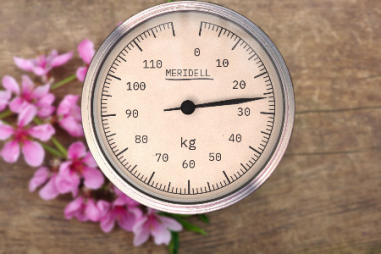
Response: {"value": 26, "unit": "kg"}
